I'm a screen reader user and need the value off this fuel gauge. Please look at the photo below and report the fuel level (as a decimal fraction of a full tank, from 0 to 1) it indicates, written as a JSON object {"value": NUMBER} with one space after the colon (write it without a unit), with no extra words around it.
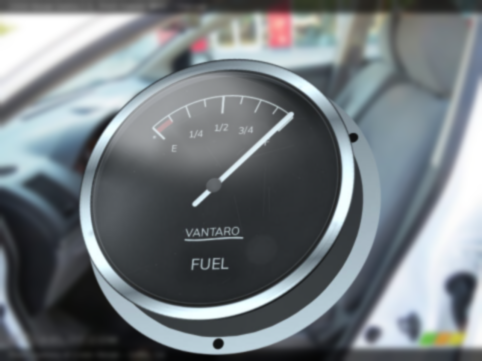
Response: {"value": 1}
